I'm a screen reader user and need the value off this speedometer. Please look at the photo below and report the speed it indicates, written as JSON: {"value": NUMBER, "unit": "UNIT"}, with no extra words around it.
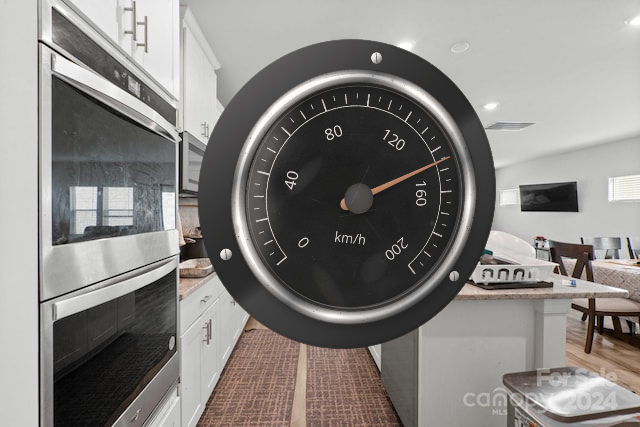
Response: {"value": 145, "unit": "km/h"}
